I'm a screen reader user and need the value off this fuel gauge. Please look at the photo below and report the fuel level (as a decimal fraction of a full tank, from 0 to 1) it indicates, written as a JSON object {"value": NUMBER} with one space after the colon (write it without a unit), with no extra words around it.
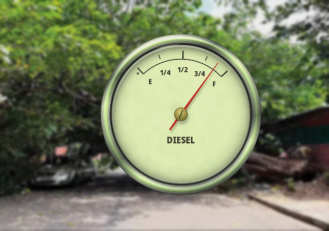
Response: {"value": 0.875}
